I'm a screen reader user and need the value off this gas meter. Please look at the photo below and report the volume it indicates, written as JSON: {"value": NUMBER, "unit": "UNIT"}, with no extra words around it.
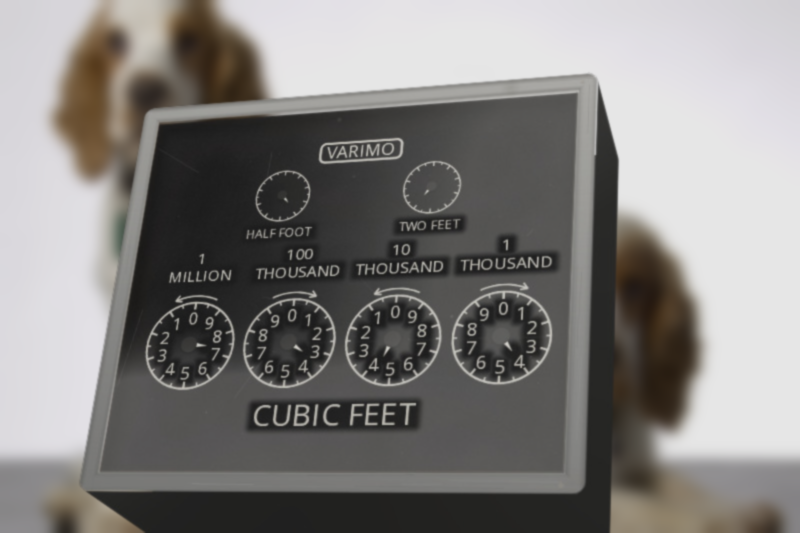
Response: {"value": 734400, "unit": "ft³"}
